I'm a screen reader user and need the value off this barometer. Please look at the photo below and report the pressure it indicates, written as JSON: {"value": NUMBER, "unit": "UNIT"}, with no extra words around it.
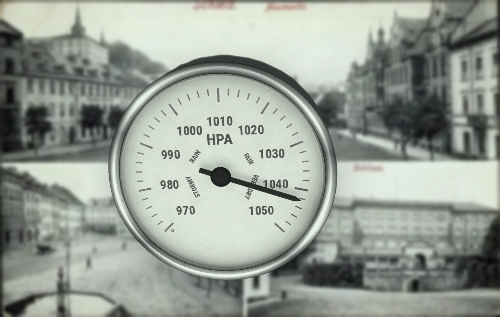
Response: {"value": 1042, "unit": "hPa"}
